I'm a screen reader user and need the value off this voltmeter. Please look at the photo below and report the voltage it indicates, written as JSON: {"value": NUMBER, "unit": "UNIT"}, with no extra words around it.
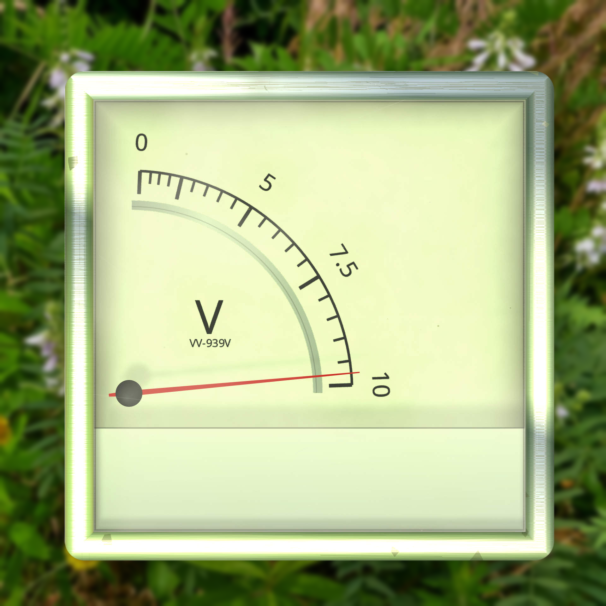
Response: {"value": 9.75, "unit": "V"}
